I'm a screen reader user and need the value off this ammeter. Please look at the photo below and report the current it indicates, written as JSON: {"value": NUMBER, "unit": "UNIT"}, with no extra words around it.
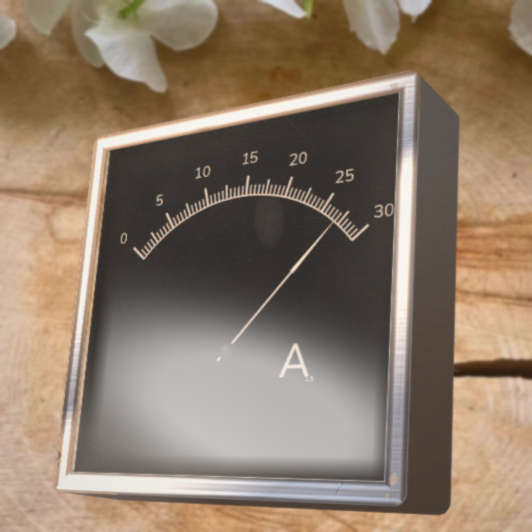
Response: {"value": 27.5, "unit": "A"}
